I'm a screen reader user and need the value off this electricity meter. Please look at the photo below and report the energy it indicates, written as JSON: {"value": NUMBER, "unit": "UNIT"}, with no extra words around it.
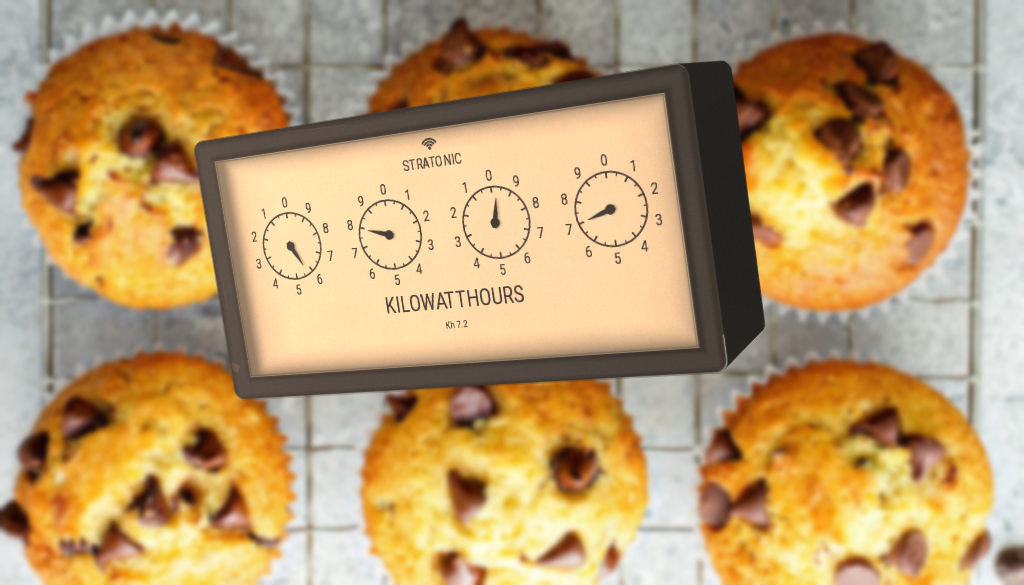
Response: {"value": 5797, "unit": "kWh"}
